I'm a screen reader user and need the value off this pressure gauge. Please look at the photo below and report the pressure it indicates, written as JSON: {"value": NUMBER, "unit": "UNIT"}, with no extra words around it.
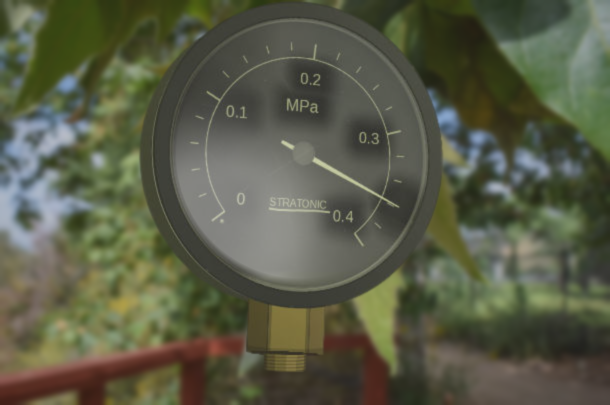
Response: {"value": 0.36, "unit": "MPa"}
